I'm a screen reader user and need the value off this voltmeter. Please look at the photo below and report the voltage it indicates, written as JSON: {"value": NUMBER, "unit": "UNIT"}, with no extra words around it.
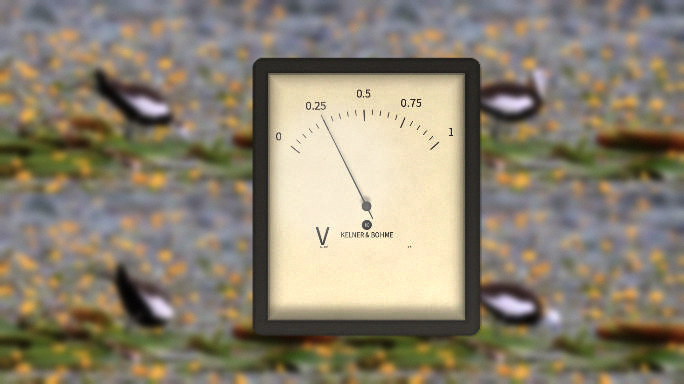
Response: {"value": 0.25, "unit": "V"}
